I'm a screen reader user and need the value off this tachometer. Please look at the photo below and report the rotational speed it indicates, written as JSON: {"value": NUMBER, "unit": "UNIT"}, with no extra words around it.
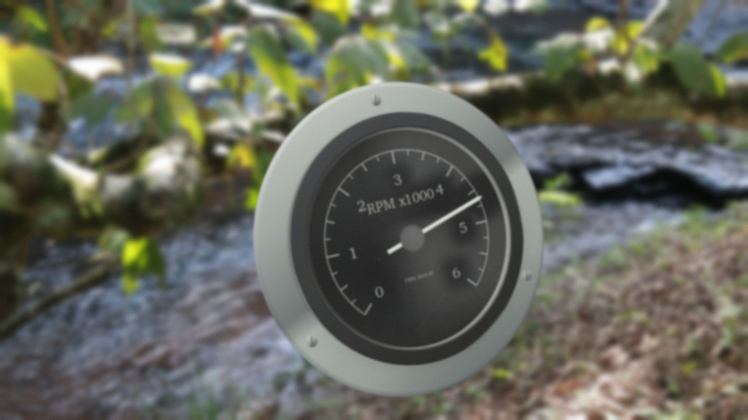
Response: {"value": 4625, "unit": "rpm"}
